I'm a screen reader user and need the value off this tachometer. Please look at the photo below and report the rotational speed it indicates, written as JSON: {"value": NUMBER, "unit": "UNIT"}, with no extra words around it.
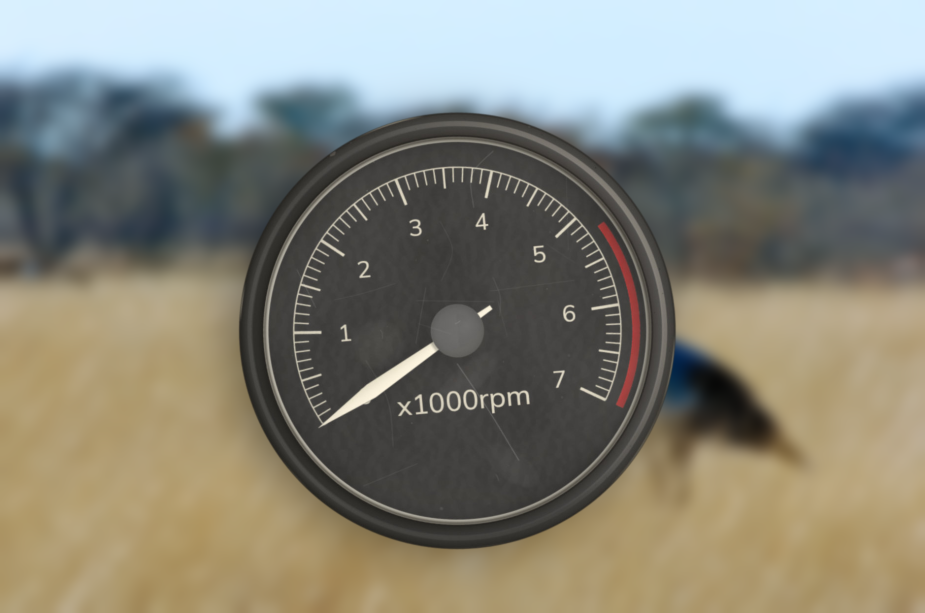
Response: {"value": 0, "unit": "rpm"}
